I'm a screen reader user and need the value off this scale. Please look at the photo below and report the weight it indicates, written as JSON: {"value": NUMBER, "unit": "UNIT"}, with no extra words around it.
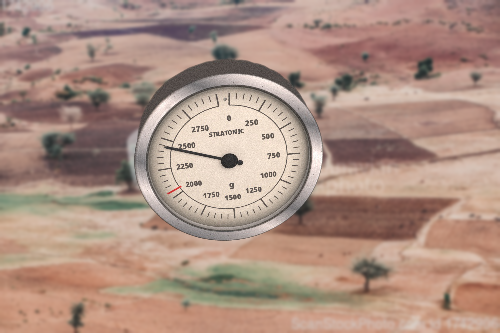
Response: {"value": 2450, "unit": "g"}
